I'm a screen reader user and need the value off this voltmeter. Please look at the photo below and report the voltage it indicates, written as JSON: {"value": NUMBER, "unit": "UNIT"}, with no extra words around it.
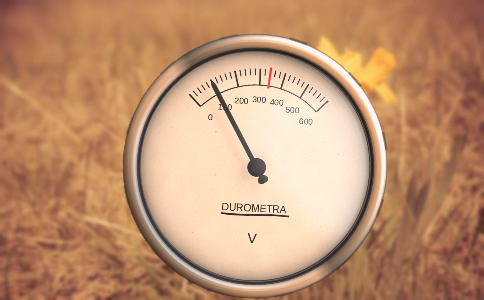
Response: {"value": 100, "unit": "V"}
